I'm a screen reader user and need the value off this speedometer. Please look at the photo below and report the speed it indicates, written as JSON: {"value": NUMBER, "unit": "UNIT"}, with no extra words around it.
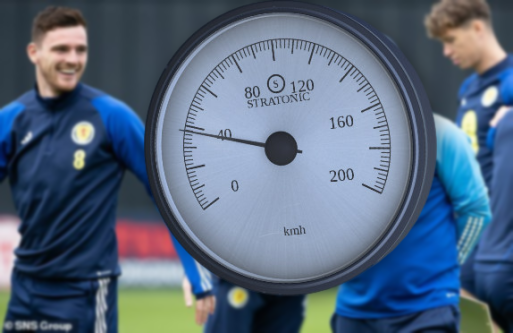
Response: {"value": 38, "unit": "km/h"}
